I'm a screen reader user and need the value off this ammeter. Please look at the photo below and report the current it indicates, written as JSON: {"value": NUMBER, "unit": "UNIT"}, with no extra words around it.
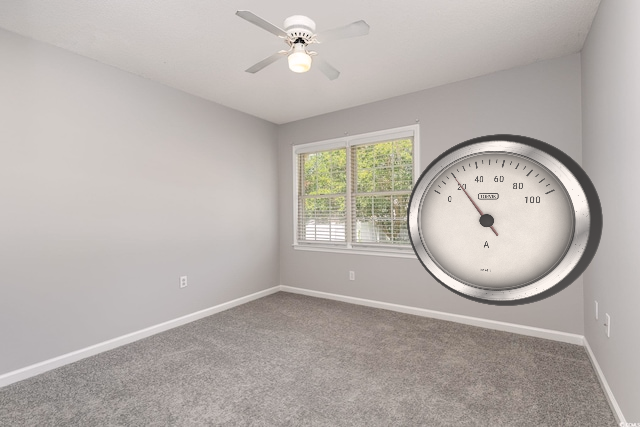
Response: {"value": 20, "unit": "A"}
